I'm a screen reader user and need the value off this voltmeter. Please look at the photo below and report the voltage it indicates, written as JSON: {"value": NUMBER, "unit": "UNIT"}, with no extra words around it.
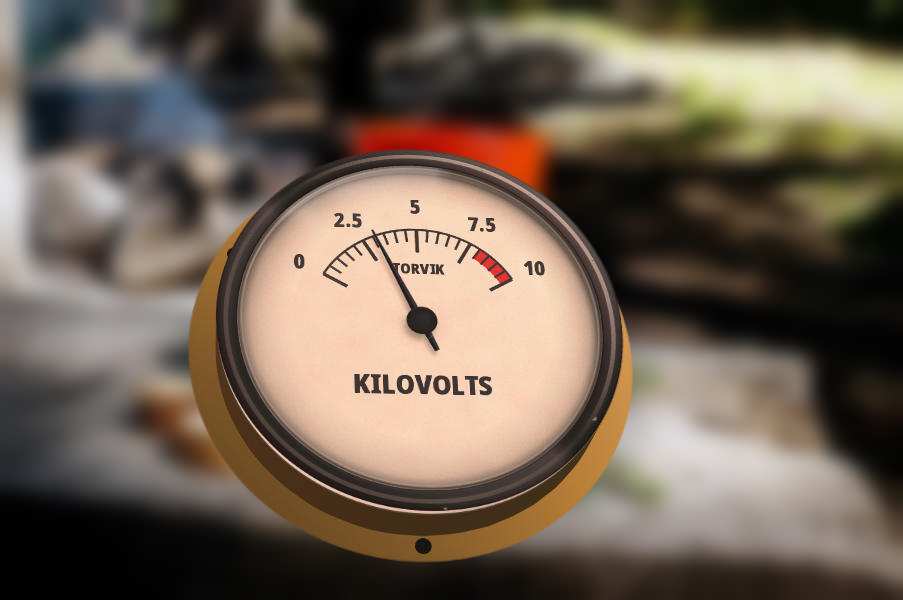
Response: {"value": 3, "unit": "kV"}
